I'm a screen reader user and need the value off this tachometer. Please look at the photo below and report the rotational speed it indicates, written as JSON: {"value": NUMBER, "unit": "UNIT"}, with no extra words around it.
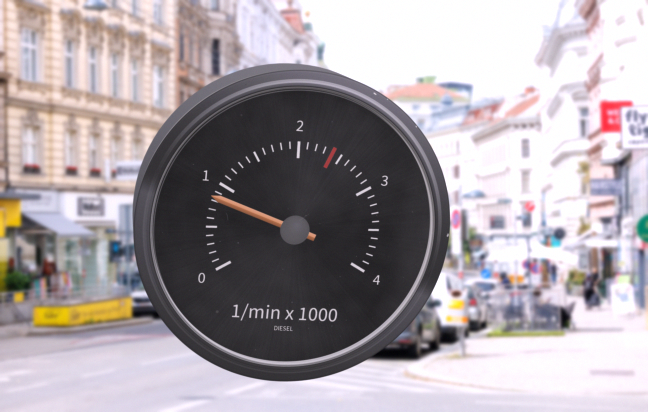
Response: {"value": 850, "unit": "rpm"}
